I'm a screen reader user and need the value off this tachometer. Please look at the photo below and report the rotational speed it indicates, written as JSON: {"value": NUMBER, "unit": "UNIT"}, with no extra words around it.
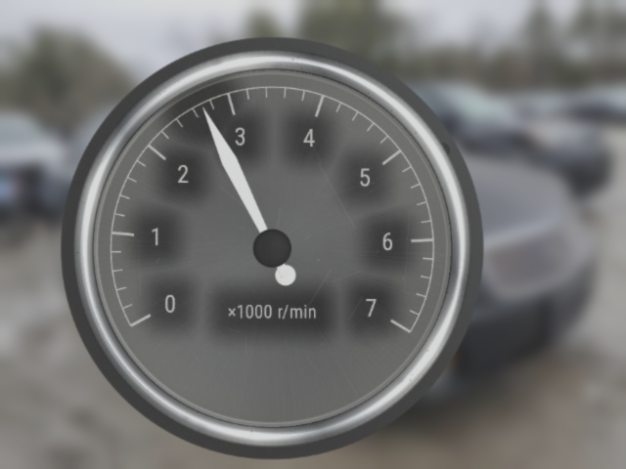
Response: {"value": 2700, "unit": "rpm"}
